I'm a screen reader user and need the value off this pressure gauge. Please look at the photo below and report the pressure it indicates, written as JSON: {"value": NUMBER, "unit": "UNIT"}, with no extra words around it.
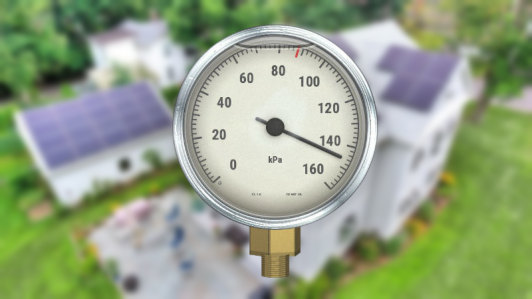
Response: {"value": 146, "unit": "kPa"}
